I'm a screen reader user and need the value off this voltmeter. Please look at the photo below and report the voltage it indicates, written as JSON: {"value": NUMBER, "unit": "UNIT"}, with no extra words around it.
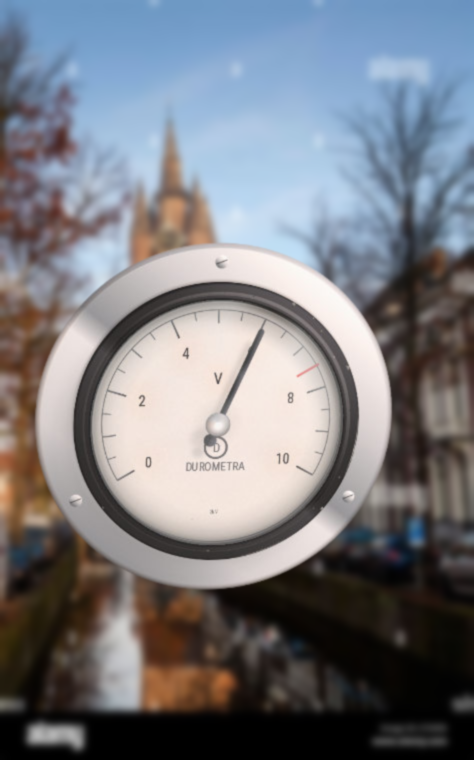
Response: {"value": 6, "unit": "V"}
